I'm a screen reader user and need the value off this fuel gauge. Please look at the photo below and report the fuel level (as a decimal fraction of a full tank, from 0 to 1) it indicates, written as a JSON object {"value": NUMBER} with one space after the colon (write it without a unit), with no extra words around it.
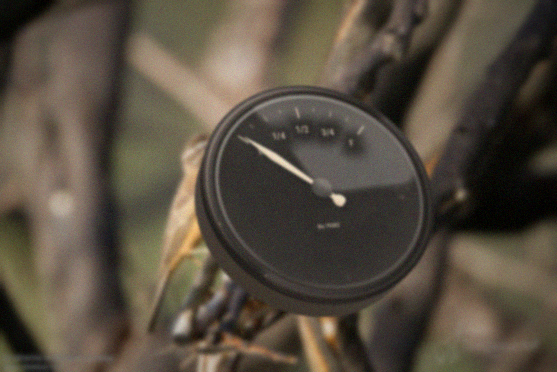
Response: {"value": 0}
